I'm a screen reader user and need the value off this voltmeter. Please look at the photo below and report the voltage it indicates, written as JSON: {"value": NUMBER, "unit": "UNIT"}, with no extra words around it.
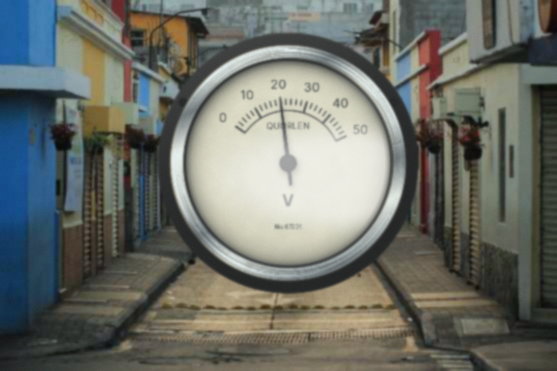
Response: {"value": 20, "unit": "V"}
